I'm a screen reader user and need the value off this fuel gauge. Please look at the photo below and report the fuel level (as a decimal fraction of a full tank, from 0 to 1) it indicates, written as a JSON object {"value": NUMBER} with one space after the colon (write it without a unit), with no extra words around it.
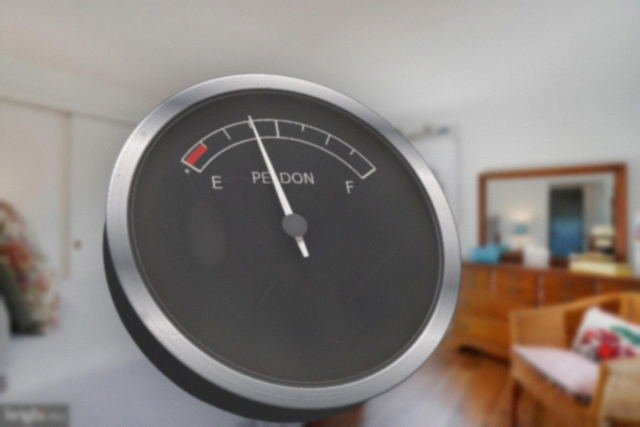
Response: {"value": 0.375}
